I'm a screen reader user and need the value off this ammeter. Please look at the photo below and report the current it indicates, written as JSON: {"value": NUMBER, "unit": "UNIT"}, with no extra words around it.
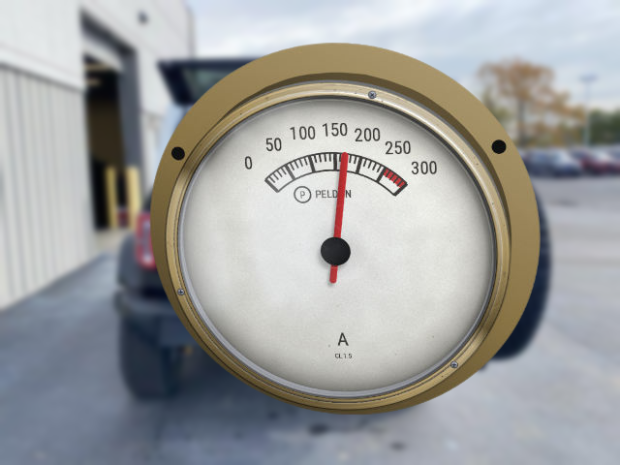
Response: {"value": 170, "unit": "A"}
